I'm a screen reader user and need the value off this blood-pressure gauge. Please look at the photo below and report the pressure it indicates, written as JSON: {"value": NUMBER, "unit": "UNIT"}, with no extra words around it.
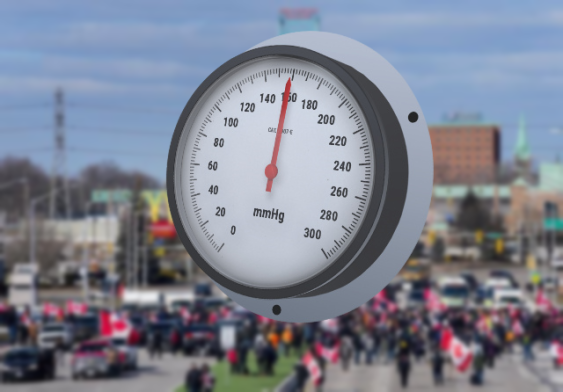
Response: {"value": 160, "unit": "mmHg"}
